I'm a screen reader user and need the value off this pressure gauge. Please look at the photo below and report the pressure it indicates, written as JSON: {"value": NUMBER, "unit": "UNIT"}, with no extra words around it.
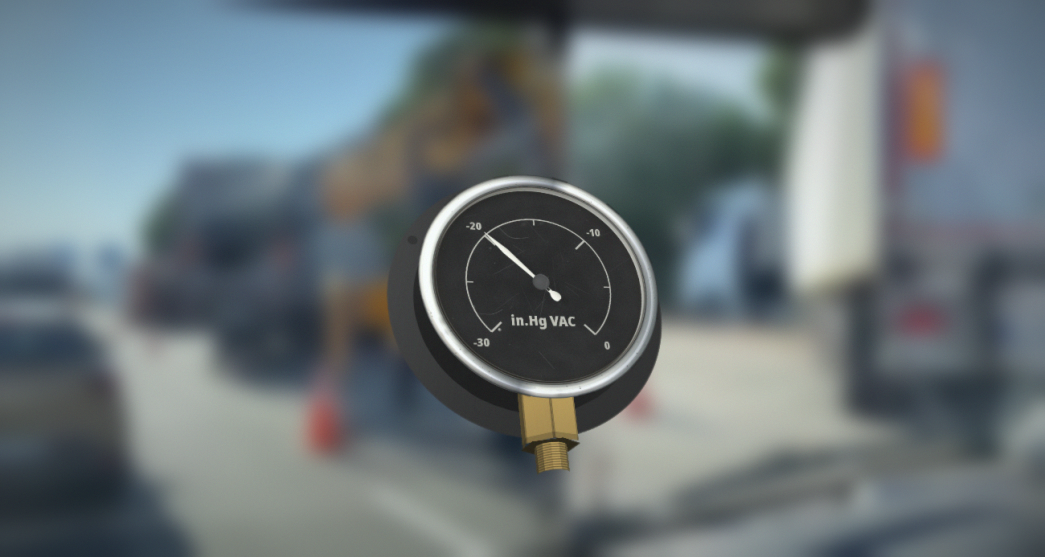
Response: {"value": -20, "unit": "inHg"}
